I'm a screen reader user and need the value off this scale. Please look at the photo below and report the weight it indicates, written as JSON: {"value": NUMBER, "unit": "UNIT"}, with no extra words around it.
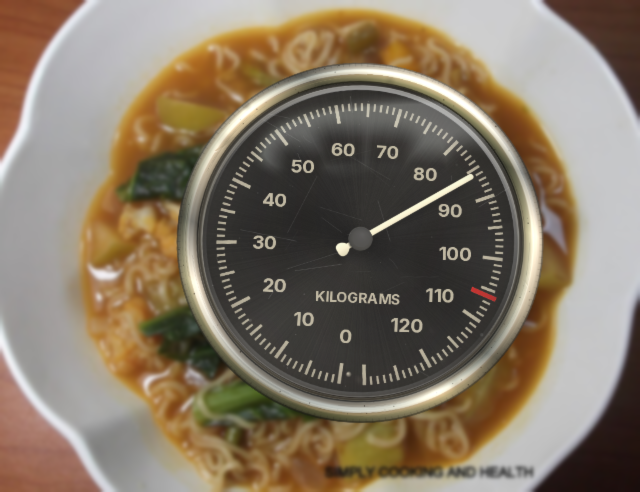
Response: {"value": 86, "unit": "kg"}
